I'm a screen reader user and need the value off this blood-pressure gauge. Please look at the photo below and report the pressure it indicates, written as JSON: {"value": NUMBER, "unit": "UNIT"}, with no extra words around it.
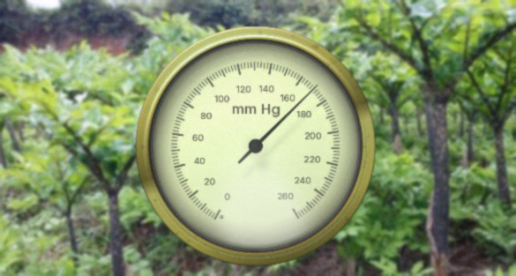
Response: {"value": 170, "unit": "mmHg"}
